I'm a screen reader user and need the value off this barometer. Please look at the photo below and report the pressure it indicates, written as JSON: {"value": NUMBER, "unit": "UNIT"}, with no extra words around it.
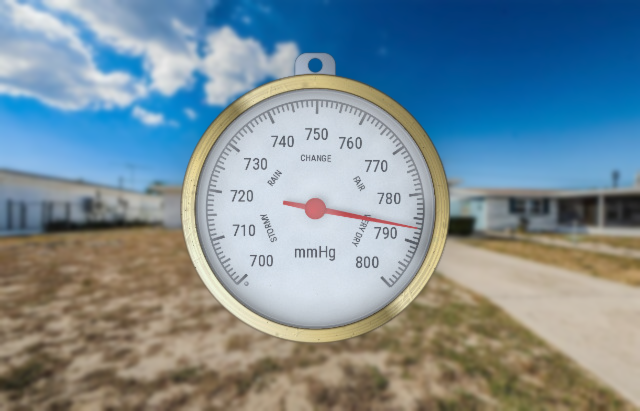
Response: {"value": 787, "unit": "mmHg"}
